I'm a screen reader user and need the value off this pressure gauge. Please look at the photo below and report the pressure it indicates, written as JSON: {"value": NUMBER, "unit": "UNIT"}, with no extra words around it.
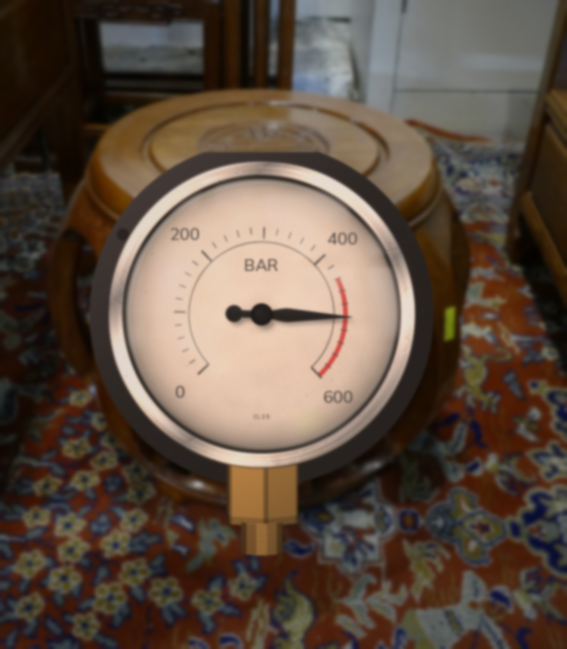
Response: {"value": 500, "unit": "bar"}
